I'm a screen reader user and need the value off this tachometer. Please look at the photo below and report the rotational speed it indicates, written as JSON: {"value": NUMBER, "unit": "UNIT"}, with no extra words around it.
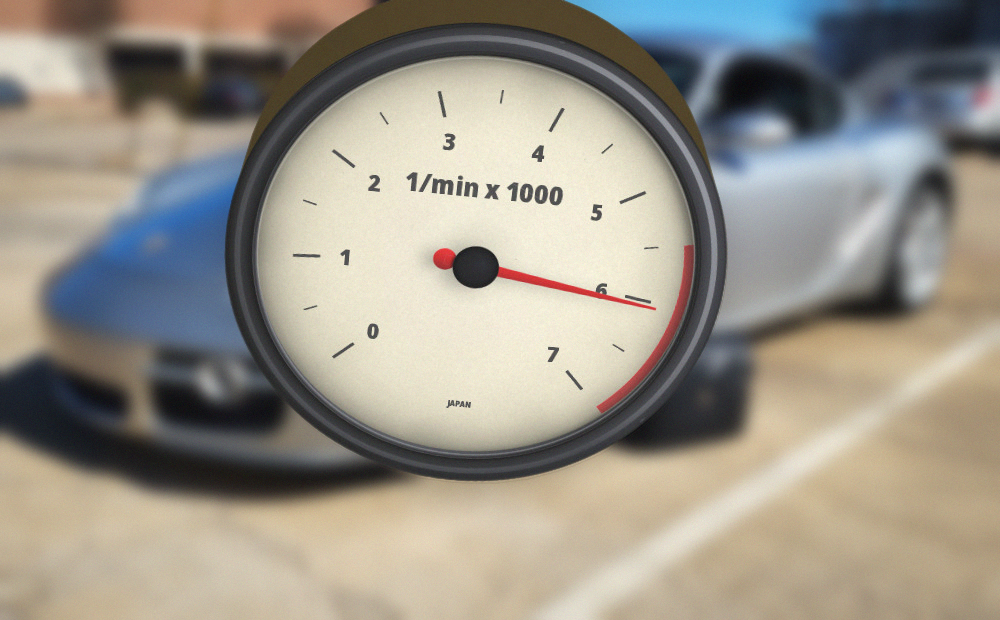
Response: {"value": 6000, "unit": "rpm"}
